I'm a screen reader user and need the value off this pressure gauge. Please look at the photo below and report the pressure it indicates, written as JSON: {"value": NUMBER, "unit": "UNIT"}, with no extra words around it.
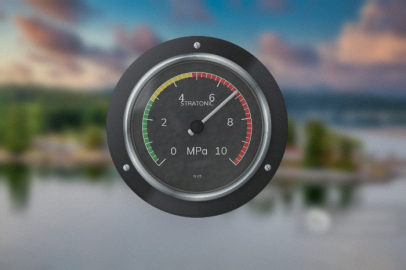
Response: {"value": 6.8, "unit": "MPa"}
